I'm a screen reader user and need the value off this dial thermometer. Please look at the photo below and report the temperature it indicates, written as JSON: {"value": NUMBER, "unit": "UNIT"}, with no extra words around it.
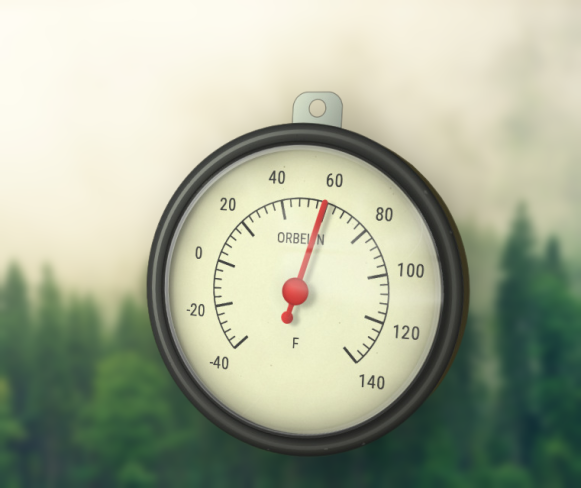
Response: {"value": 60, "unit": "°F"}
